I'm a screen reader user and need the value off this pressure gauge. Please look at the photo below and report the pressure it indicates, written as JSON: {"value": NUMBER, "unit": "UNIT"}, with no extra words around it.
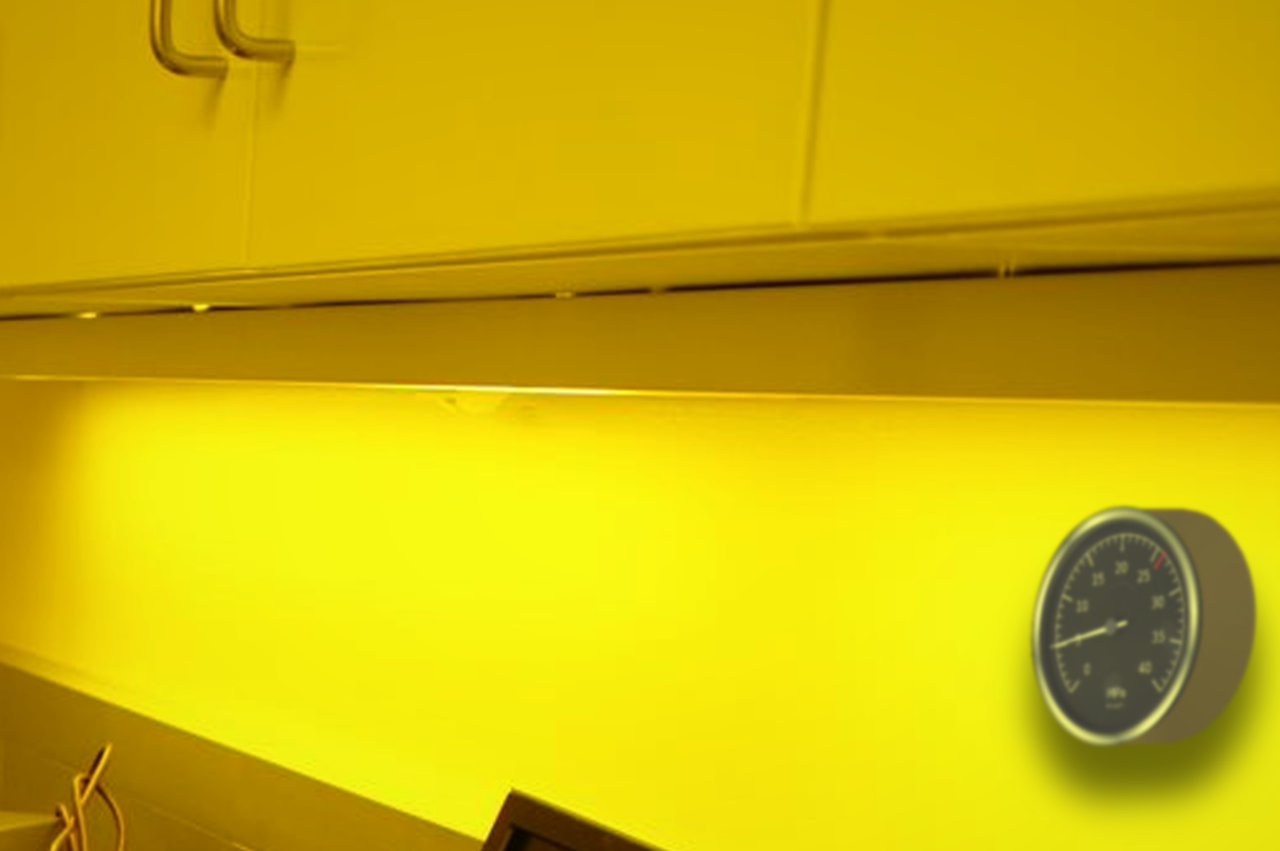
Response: {"value": 5, "unit": "MPa"}
